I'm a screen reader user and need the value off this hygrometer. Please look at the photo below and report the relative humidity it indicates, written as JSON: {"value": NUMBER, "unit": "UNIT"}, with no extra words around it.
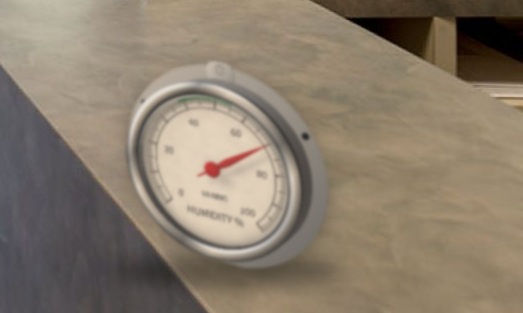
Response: {"value": 70, "unit": "%"}
